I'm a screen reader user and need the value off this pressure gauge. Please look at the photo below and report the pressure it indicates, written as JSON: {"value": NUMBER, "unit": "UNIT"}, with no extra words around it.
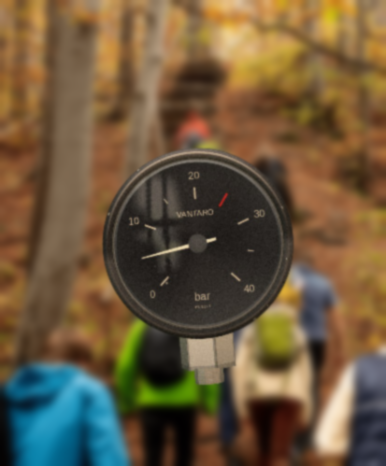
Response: {"value": 5, "unit": "bar"}
